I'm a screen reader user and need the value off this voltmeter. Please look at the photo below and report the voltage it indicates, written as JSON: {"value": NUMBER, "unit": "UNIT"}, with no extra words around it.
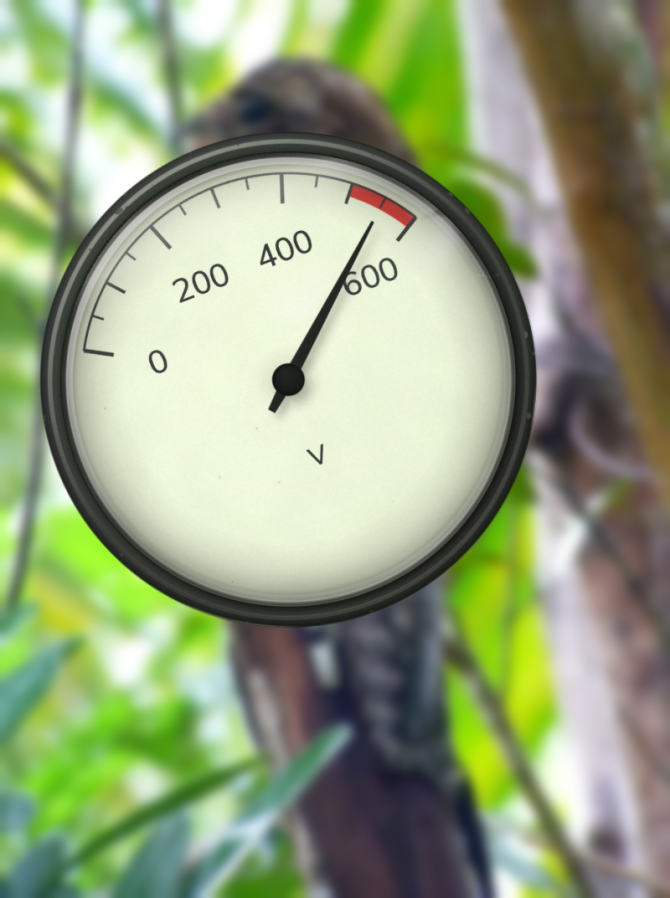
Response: {"value": 550, "unit": "V"}
